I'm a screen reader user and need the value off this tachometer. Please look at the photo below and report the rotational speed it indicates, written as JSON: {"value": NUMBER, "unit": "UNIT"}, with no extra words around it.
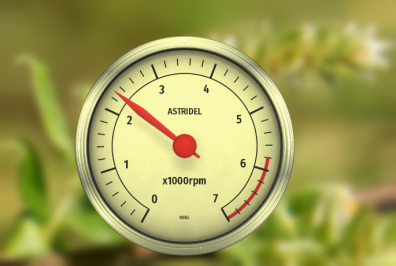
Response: {"value": 2300, "unit": "rpm"}
